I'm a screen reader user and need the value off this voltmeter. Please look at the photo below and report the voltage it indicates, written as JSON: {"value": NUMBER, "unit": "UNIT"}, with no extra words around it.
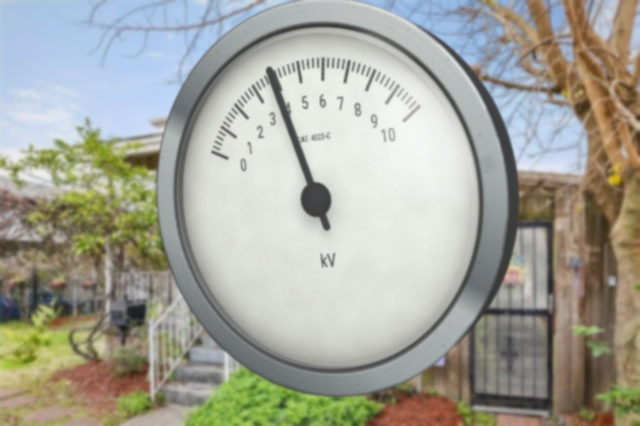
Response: {"value": 4, "unit": "kV"}
